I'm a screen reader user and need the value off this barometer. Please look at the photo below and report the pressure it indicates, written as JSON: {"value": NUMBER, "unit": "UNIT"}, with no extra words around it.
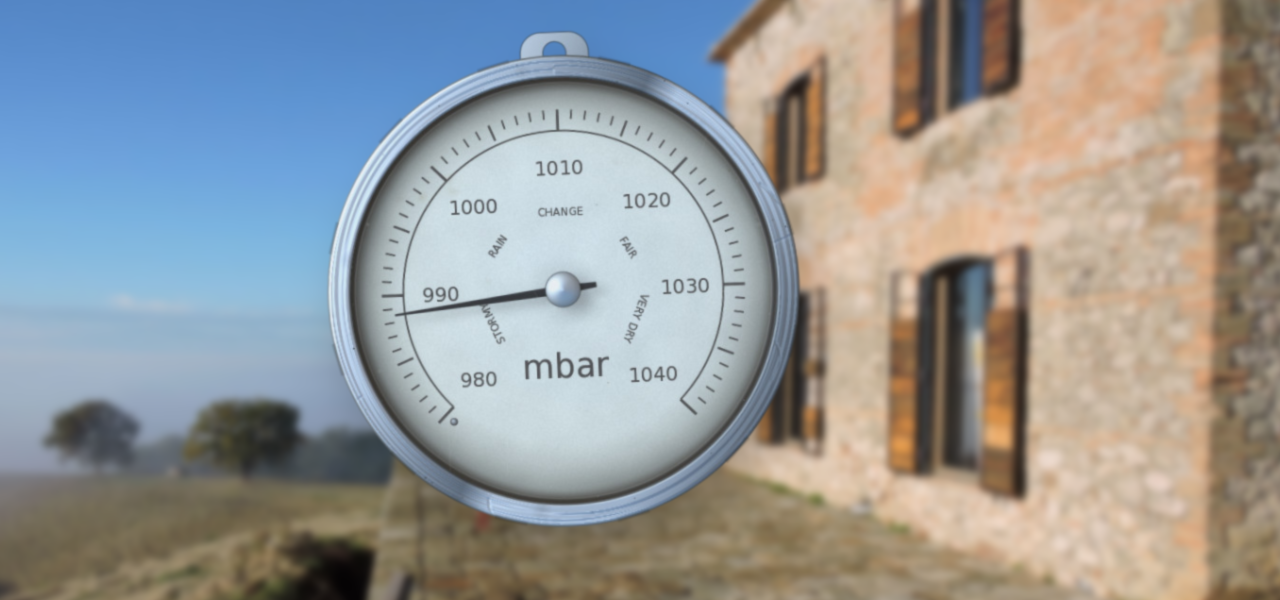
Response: {"value": 988.5, "unit": "mbar"}
